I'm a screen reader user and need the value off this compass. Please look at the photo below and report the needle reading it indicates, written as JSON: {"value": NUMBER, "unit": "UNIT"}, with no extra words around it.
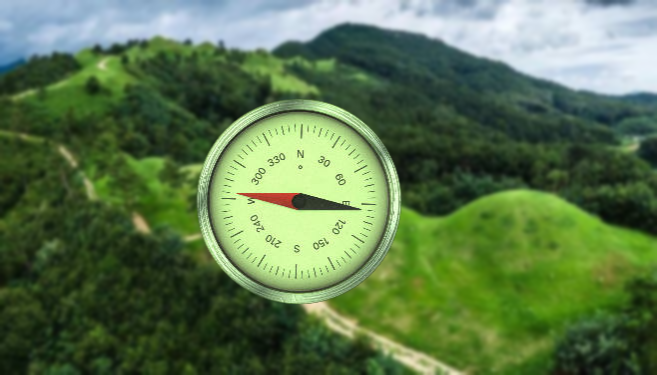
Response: {"value": 275, "unit": "°"}
